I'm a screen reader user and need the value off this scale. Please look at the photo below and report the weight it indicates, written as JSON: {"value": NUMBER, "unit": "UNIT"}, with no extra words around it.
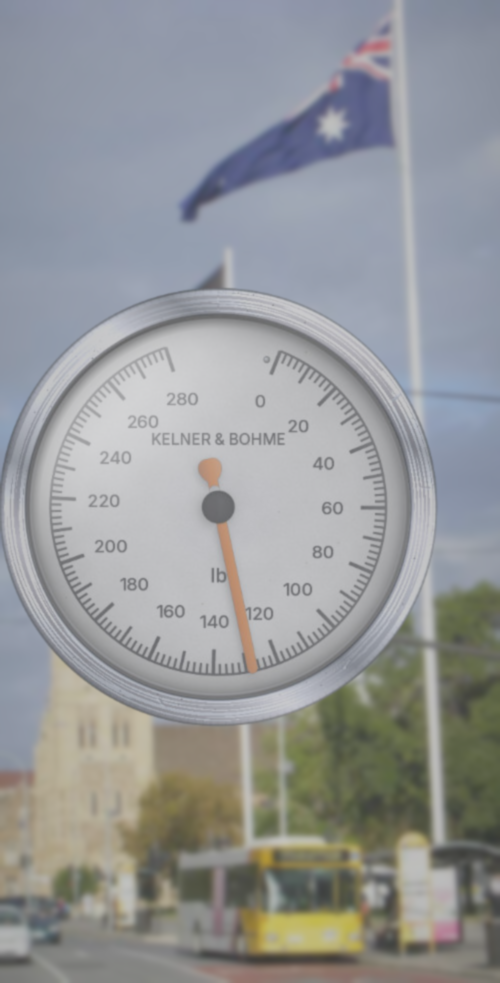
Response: {"value": 128, "unit": "lb"}
